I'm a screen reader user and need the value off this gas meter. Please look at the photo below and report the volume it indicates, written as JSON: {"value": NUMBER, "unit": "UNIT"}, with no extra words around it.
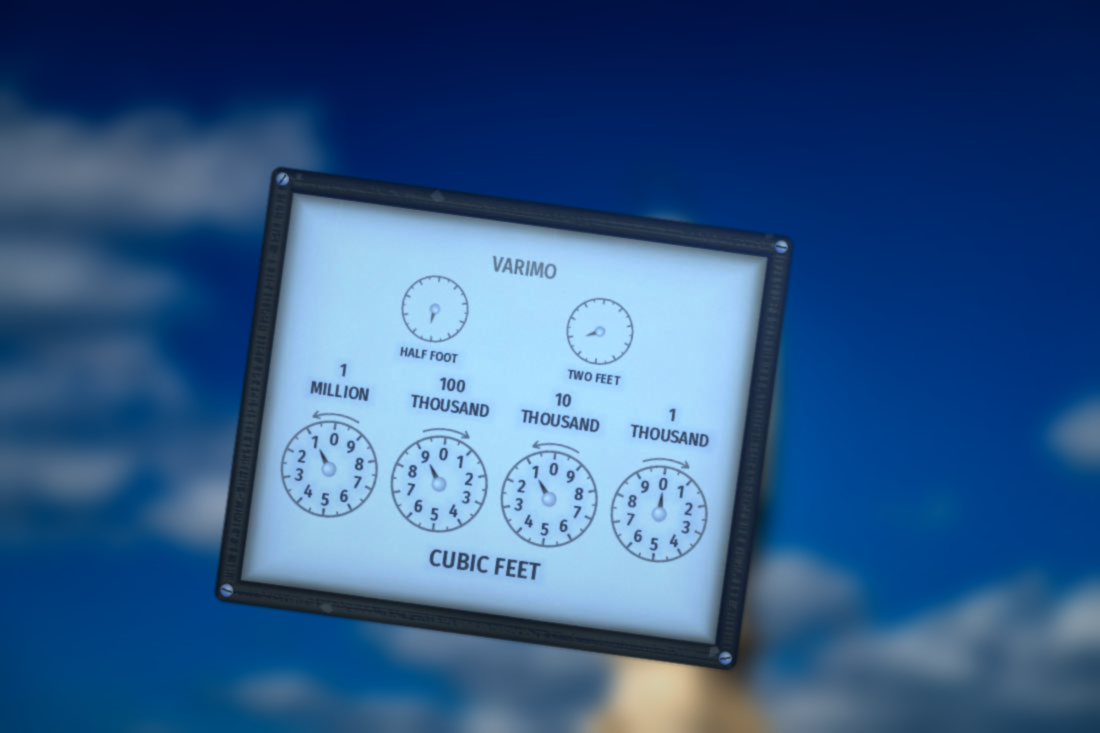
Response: {"value": 91000, "unit": "ft³"}
